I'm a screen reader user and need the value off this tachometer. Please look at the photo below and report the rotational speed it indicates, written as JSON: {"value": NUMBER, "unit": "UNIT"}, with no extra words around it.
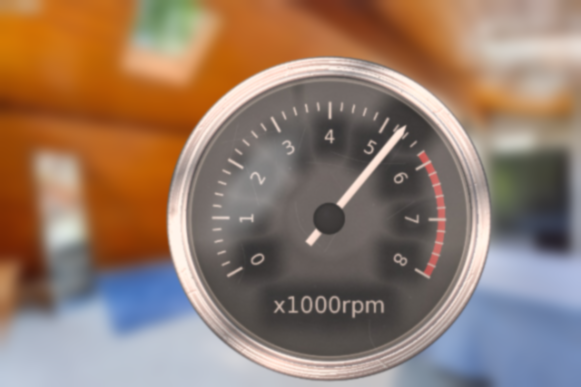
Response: {"value": 5300, "unit": "rpm"}
